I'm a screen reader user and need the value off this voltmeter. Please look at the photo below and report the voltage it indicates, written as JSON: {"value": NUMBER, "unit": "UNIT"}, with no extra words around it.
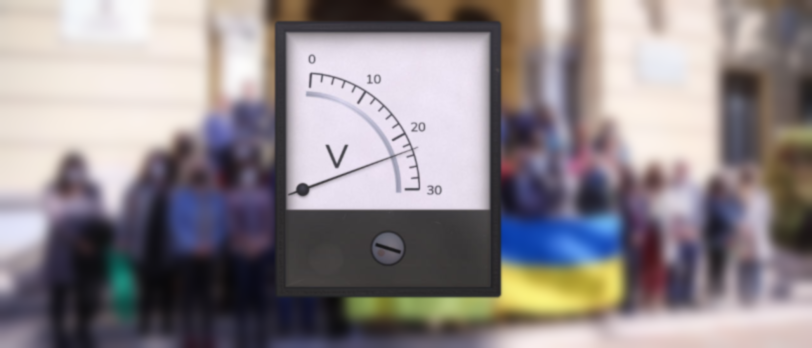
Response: {"value": 23, "unit": "V"}
